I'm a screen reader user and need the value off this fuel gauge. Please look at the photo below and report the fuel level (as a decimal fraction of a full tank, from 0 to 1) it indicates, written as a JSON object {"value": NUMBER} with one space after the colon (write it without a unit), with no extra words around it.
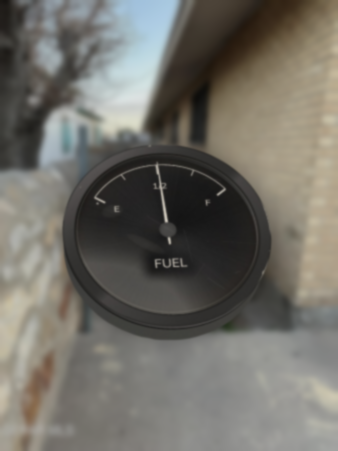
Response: {"value": 0.5}
